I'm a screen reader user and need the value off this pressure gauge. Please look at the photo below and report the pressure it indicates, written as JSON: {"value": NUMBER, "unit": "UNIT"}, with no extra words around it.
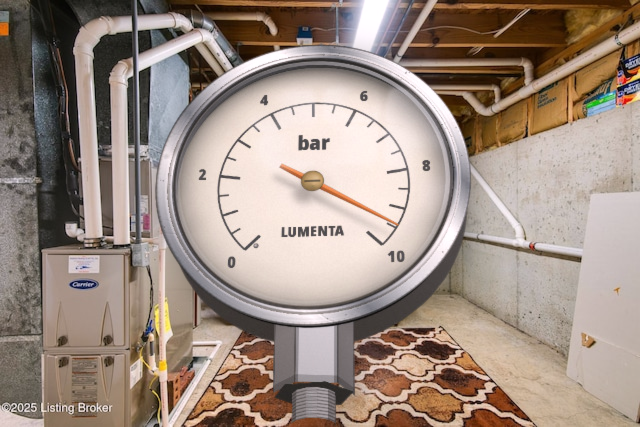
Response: {"value": 9.5, "unit": "bar"}
